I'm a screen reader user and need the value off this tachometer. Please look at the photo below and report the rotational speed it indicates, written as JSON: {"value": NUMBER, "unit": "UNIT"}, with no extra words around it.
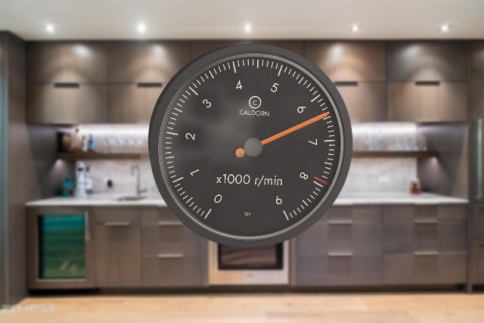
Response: {"value": 6400, "unit": "rpm"}
